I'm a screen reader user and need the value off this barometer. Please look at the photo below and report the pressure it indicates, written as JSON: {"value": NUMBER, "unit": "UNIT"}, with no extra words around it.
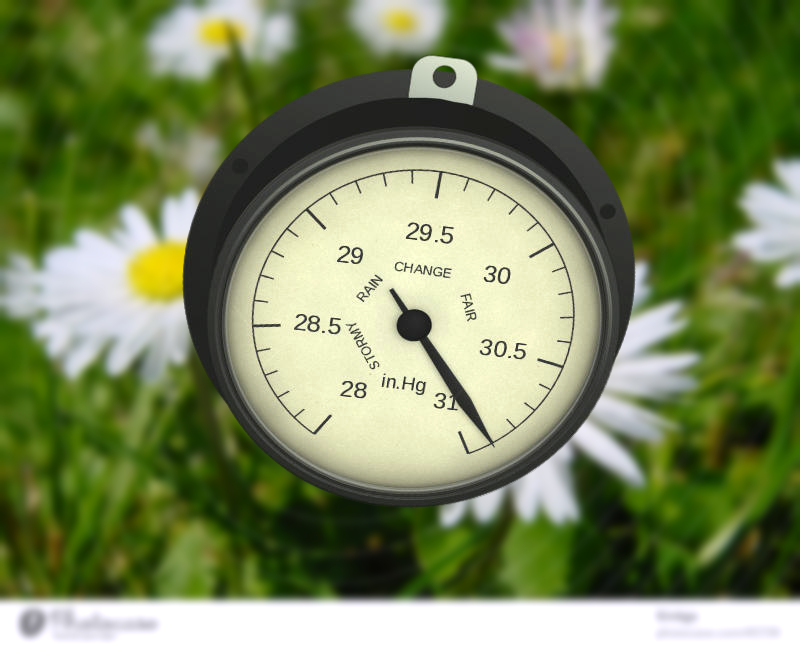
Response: {"value": 30.9, "unit": "inHg"}
